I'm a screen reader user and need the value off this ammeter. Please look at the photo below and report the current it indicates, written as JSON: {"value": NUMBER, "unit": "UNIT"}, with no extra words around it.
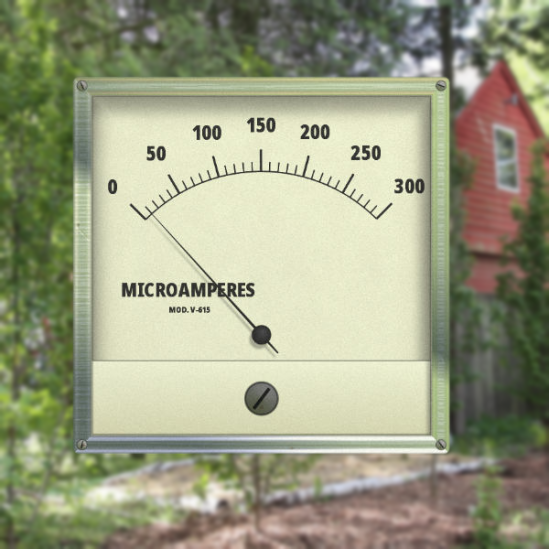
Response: {"value": 10, "unit": "µA"}
